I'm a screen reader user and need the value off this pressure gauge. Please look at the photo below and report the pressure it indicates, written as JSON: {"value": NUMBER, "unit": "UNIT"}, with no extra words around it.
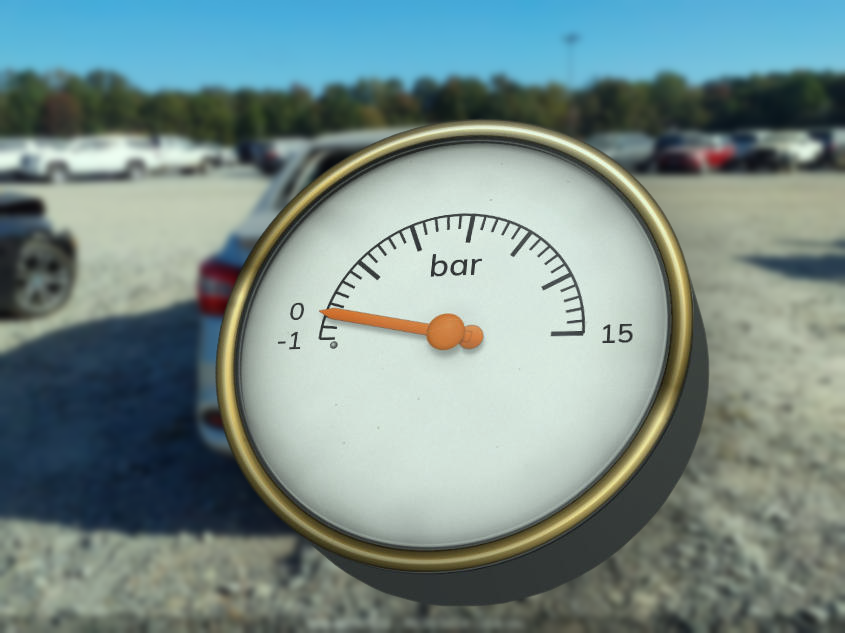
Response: {"value": 0, "unit": "bar"}
